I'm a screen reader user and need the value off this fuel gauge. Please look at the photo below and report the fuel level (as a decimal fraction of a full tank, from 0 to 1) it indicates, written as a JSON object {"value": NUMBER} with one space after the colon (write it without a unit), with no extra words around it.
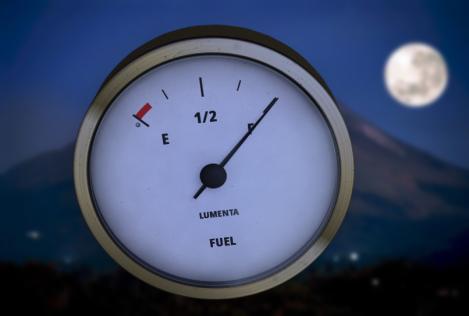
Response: {"value": 1}
